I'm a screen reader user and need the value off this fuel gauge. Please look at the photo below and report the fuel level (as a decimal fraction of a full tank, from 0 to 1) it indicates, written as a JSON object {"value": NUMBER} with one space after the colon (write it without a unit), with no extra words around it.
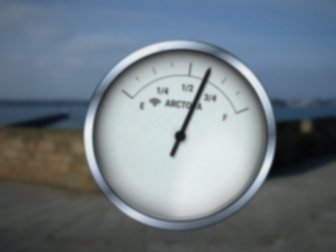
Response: {"value": 0.625}
